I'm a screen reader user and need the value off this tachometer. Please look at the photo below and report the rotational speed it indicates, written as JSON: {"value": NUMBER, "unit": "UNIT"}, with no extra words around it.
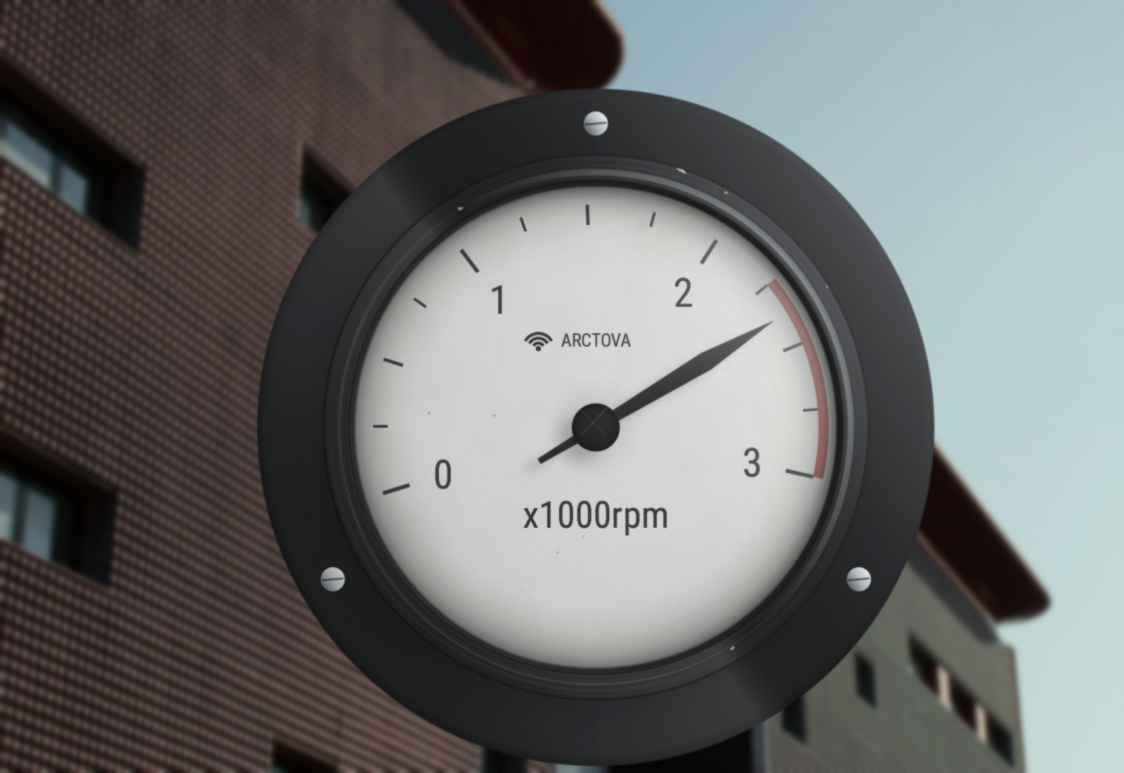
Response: {"value": 2375, "unit": "rpm"}
